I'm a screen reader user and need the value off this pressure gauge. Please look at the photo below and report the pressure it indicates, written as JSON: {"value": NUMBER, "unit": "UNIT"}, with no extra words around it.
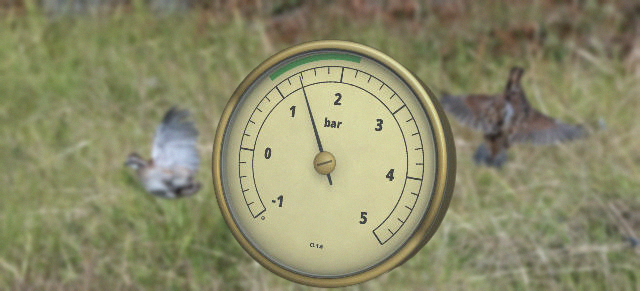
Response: {"value": 1.4, "unit": "bar"}
